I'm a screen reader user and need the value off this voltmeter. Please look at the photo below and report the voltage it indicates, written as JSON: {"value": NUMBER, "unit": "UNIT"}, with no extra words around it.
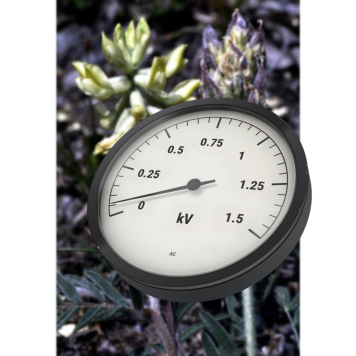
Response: {"value": 0.05, "unit": "kV"}
